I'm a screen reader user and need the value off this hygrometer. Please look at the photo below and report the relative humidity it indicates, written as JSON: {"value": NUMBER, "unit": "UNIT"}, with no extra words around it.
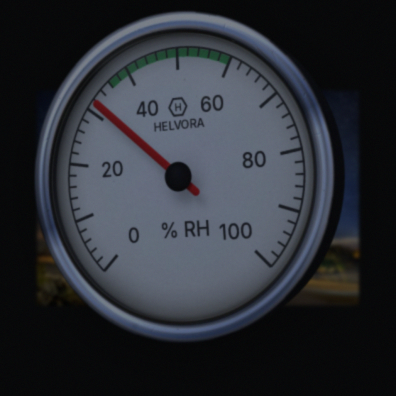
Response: {"value": 32, "unit": "%"}
